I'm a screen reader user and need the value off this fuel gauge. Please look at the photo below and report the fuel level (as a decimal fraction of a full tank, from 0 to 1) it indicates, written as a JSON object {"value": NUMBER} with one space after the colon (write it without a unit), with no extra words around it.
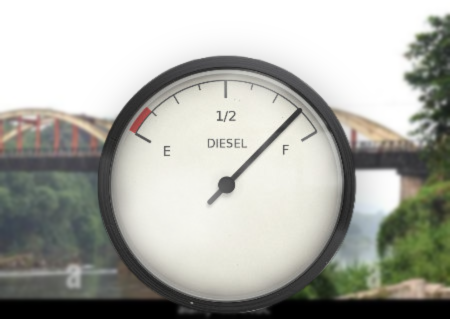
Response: {"value": 0.875}
